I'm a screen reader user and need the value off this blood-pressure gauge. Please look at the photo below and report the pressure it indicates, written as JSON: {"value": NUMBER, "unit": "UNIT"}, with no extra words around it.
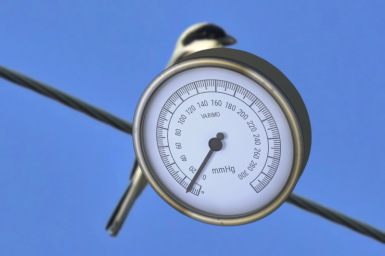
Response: {"value": 10, "unit": "mmHg"}
